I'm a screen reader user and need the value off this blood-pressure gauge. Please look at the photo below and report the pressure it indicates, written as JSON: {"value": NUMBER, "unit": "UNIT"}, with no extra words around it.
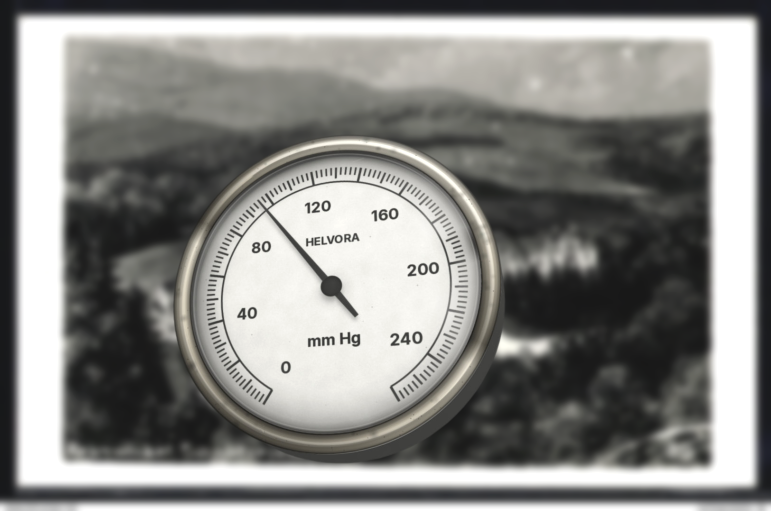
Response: {"value": 96, "unit": "mmHg"}
